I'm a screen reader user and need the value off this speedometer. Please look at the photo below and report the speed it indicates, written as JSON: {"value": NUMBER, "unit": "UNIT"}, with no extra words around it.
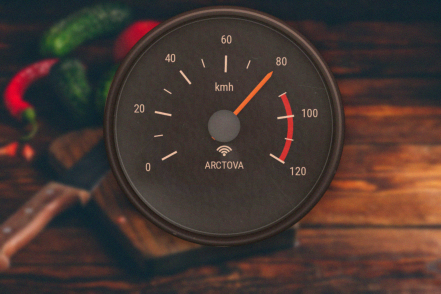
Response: {"value": 80, "unit": "km/h"}
